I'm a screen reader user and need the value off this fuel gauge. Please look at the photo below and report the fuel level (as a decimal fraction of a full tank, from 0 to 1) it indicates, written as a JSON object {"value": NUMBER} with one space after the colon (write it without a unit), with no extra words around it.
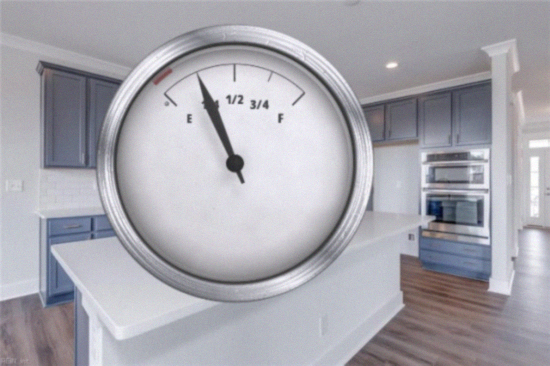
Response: {"value": 0.25}
